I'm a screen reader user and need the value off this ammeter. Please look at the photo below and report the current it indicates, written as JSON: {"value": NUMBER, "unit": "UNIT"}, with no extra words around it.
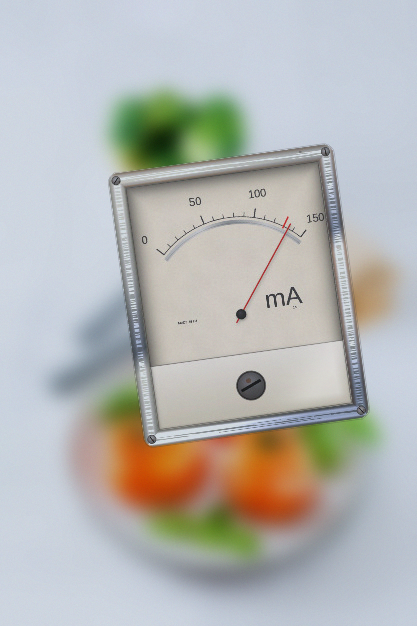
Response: {"value": 135, "unit": "mA"}
